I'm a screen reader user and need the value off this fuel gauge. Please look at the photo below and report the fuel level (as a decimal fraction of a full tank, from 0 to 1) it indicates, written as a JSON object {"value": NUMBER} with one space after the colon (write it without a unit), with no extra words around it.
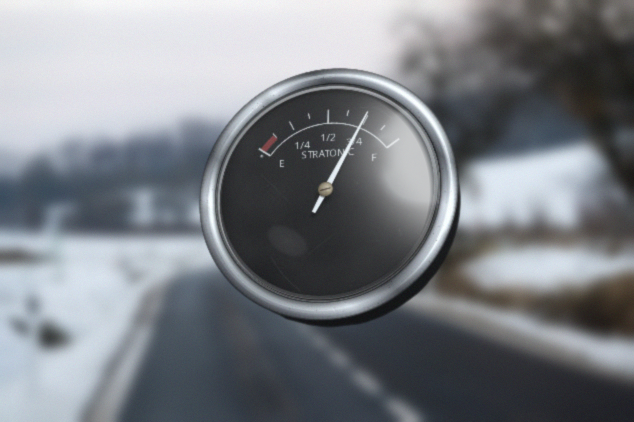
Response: {"value": 0.75}
